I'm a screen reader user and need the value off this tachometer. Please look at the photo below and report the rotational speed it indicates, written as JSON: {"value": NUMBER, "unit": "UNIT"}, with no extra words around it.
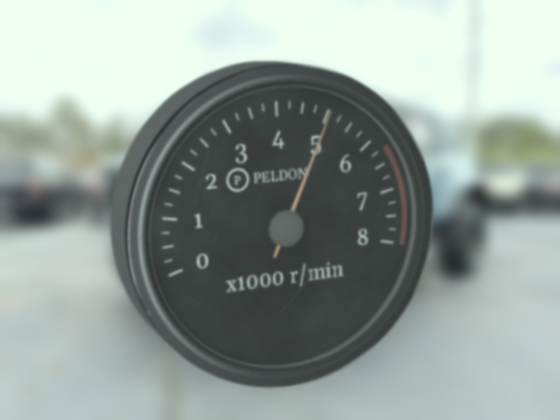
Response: {"value": 5000, "unit": "rpm"}
